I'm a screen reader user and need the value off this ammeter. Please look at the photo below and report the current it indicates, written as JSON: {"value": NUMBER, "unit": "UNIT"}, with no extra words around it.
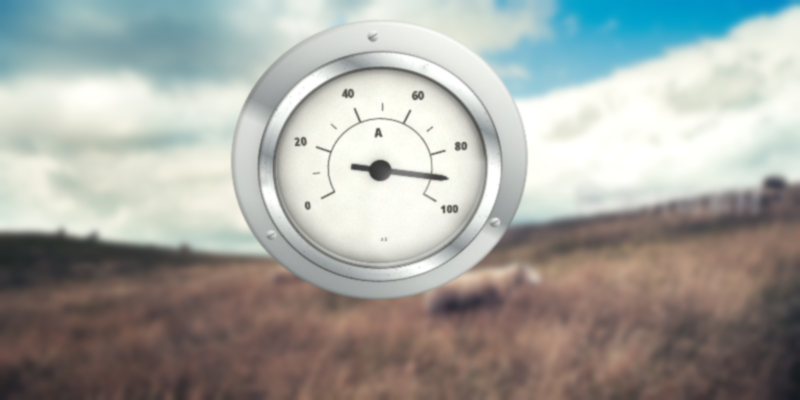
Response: {"value": 90, "unit": "A"}
